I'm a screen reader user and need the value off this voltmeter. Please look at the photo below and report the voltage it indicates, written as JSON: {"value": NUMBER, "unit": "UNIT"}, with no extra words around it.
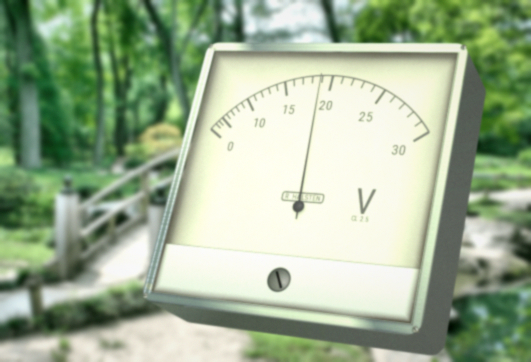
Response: {"value": 19, "unit": "V"}
